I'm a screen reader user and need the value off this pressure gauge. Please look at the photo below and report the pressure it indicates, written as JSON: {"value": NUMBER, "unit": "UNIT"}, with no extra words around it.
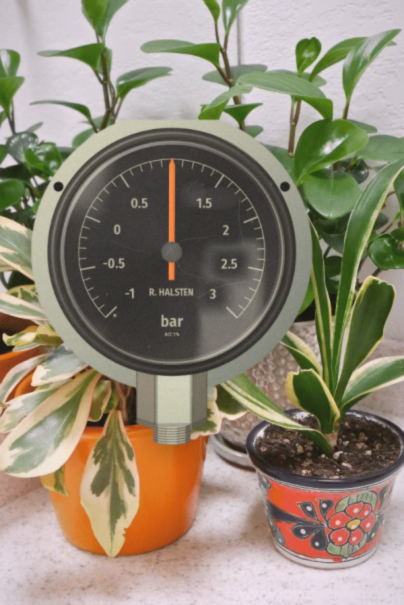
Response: {"value": 1, "unit": "bar"}
